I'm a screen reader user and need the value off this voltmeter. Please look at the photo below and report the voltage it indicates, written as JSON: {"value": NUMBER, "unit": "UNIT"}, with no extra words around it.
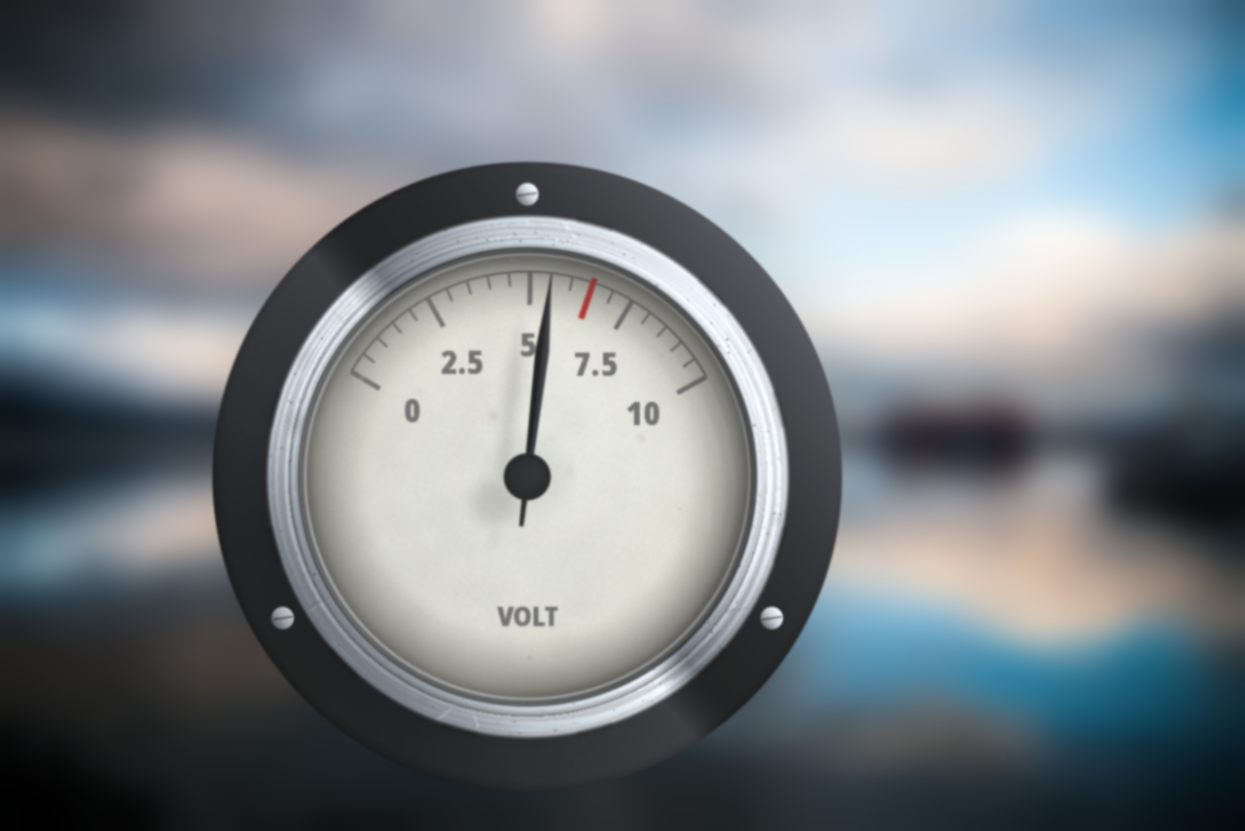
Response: {"value": 5.5, "unit": "V"}
